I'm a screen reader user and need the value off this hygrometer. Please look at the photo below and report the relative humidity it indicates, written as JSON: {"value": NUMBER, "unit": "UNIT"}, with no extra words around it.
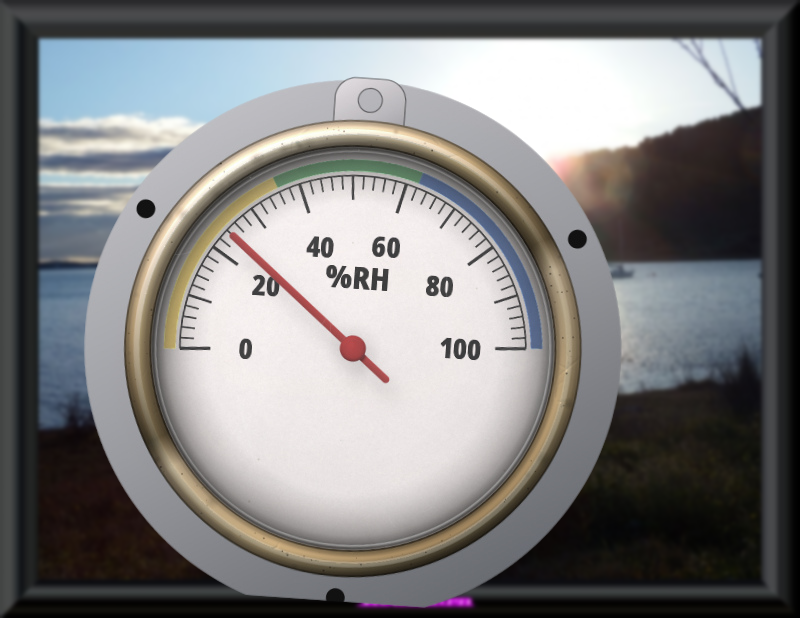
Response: {"value": 24, "unit": "%"}
